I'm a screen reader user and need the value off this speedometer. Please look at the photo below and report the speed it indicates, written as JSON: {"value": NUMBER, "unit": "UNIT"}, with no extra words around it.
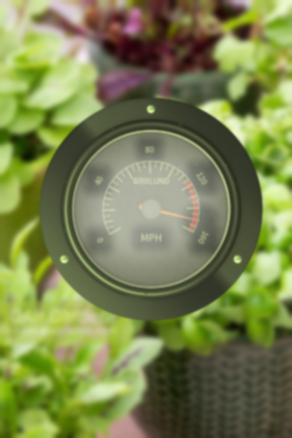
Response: {"value": 150, "unit": "mph"}
